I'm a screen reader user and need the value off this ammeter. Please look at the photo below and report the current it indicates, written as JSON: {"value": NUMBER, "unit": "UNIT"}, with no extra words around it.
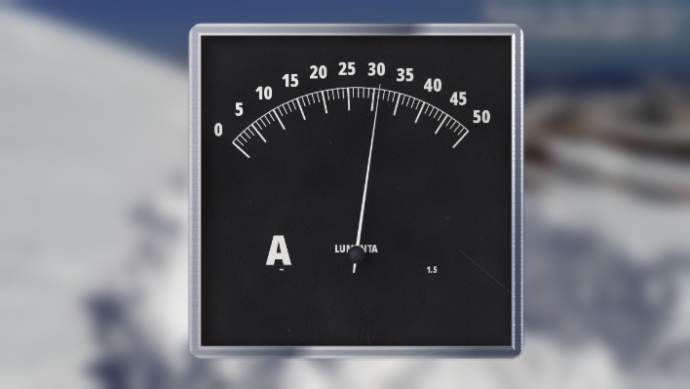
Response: {"value": 31, "unit": "A"}
